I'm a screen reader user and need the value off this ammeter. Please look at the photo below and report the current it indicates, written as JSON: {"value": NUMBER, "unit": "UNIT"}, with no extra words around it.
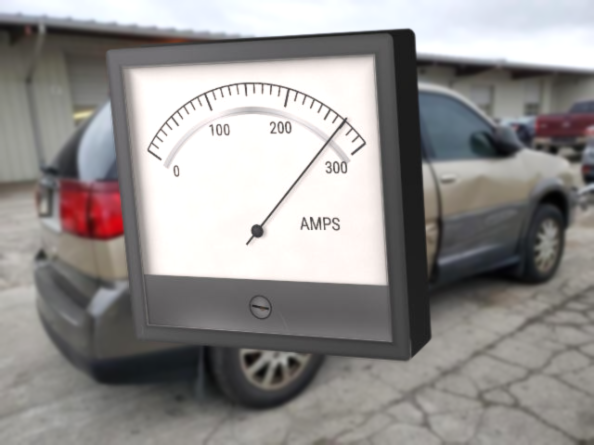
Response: {"value": 270, "unit": "A"}
